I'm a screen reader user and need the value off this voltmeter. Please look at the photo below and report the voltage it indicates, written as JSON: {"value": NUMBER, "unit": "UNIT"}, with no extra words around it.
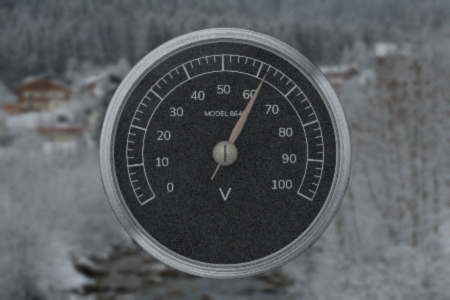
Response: {"value": 62, "unit": "V"}
